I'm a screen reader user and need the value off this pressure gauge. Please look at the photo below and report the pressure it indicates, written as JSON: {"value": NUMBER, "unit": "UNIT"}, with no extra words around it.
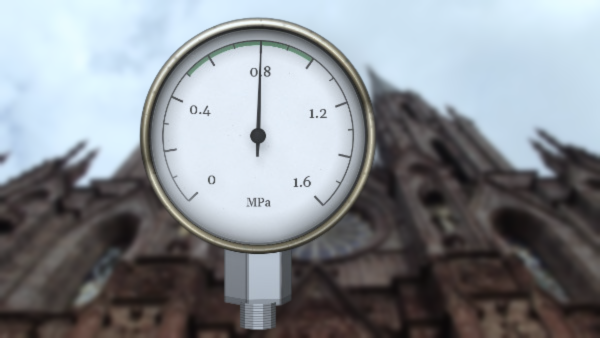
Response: {"value": 0.8, "unit": "MPa"}
